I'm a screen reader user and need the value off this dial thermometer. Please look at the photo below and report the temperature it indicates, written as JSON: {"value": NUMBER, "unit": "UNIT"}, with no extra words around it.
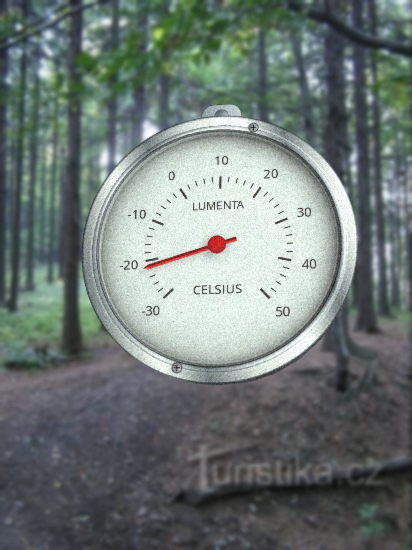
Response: {"value": -22, "unit": "°C"}
